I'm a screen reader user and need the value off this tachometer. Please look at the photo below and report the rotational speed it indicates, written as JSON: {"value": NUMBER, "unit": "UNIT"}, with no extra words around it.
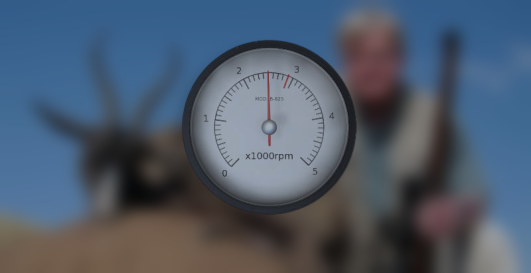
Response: {"value": 2500, "unit": "rpm"}
